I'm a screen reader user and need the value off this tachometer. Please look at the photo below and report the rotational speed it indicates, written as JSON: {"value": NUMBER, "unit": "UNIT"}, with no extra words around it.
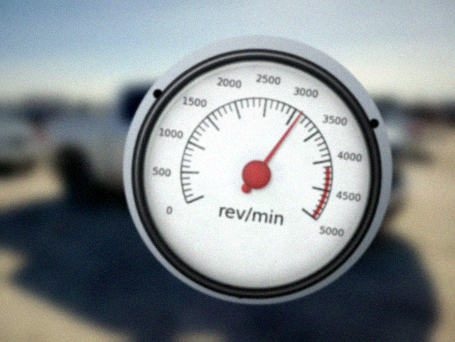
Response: {"value": 3100, "unit": "rpm"}
